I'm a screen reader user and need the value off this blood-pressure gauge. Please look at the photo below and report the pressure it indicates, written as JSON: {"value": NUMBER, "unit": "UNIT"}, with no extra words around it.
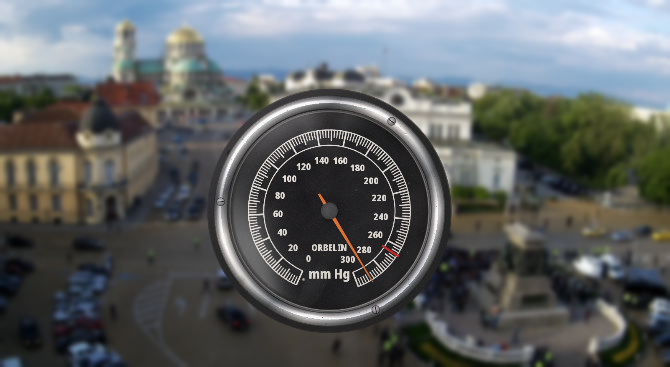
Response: {"value": 290, "unit": "mmHg"}
